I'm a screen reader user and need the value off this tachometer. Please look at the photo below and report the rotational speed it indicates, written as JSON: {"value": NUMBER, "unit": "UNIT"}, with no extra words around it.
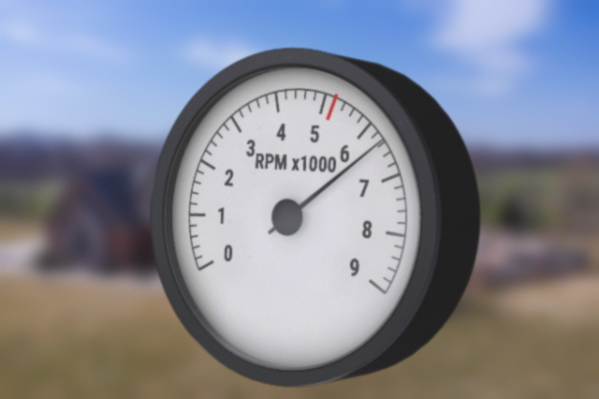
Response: {"value": 6400, "unit": "rpm"}
